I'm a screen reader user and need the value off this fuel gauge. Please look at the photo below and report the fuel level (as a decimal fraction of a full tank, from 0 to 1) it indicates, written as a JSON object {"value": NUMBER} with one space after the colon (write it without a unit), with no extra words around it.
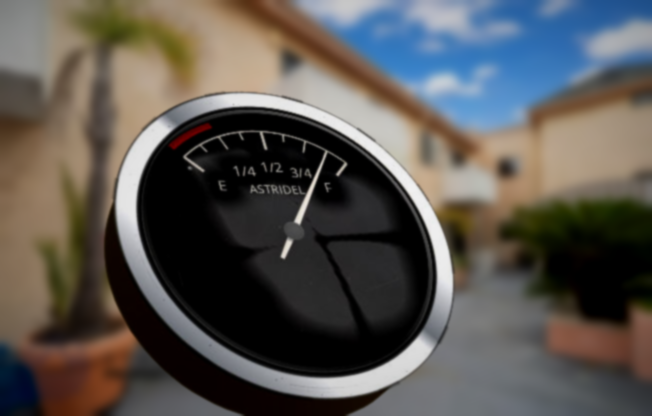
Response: {"value": 0.875}
